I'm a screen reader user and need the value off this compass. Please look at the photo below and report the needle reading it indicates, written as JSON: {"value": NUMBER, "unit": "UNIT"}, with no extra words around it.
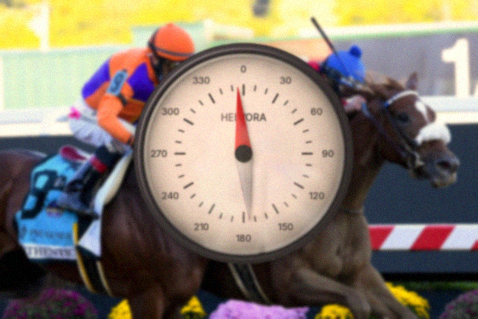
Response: {"value": 355, "unit": "°"}
